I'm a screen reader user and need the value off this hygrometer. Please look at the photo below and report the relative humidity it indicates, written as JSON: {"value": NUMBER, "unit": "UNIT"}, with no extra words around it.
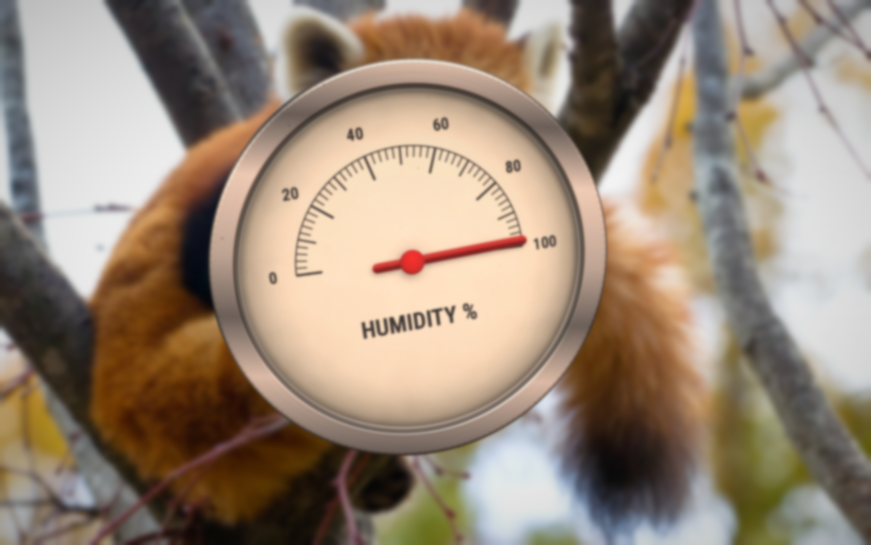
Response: {"value": 98, "unit": "%"}
